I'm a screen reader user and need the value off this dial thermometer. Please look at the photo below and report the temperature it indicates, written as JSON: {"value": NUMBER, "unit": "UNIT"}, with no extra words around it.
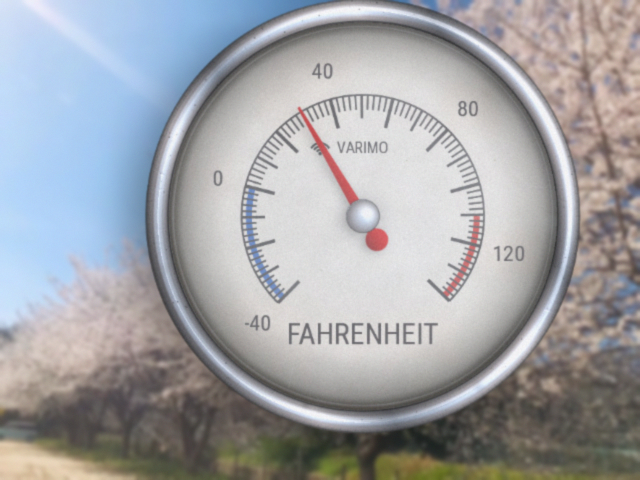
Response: {"value": 30, "unit": "°F"}
